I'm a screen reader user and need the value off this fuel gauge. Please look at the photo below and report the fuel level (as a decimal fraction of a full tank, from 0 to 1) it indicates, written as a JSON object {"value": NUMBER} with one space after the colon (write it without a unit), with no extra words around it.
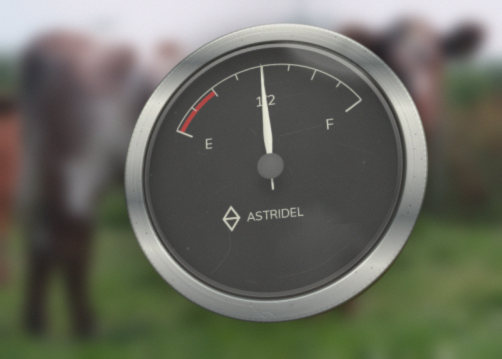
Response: {"value": 0.5}
